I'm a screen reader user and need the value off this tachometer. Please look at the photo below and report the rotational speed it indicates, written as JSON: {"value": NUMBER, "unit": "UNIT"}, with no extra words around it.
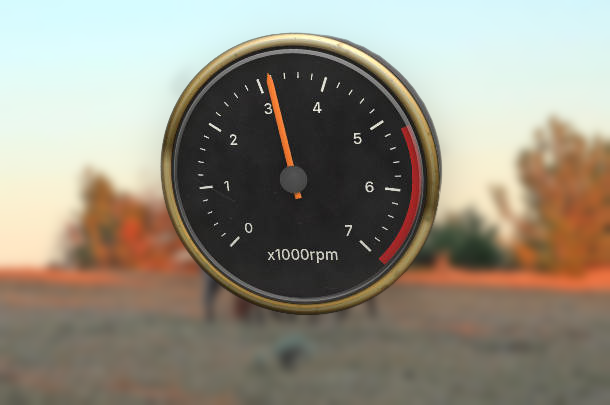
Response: {"value": 3200, "unit": "rpm"}
